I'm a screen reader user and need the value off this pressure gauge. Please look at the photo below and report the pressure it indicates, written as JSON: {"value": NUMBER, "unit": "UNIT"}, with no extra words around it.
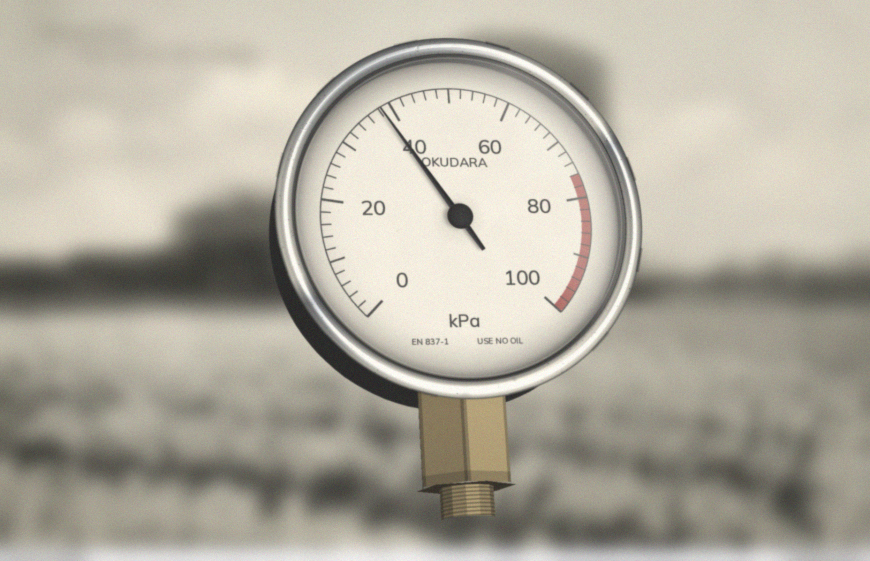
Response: {"value": 38, "unit": "kPa"}
